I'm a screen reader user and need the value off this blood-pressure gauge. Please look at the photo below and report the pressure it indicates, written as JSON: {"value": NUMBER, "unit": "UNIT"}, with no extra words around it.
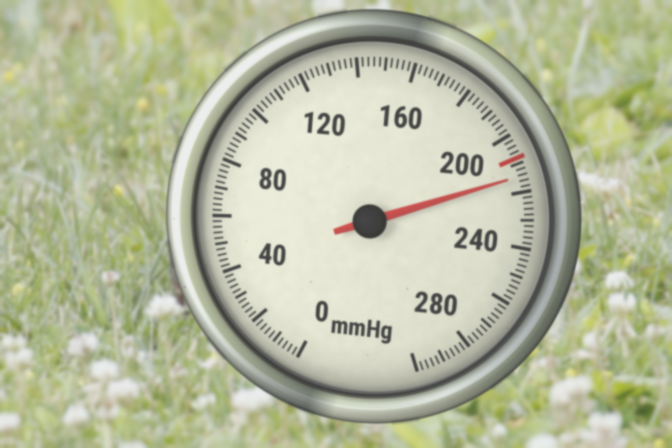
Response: {"value": 214, "unit": "mmHg"}
